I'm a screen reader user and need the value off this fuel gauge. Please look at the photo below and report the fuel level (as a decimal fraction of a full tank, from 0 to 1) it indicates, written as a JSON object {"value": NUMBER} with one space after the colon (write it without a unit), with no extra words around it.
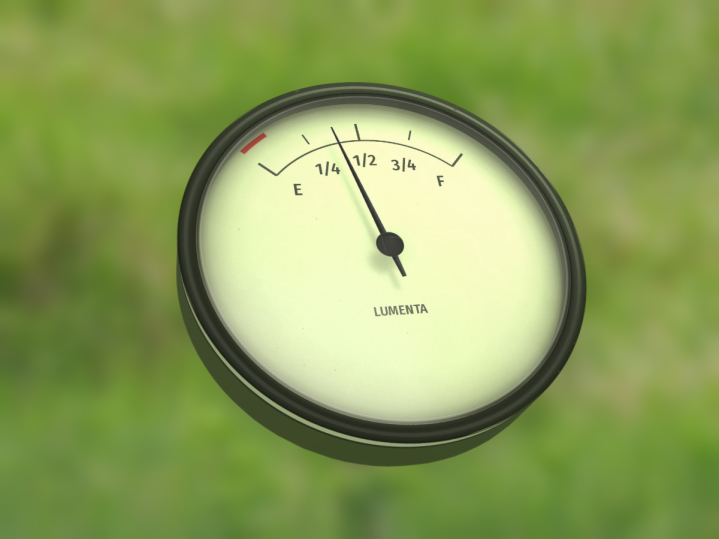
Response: {"value": 0.375}
